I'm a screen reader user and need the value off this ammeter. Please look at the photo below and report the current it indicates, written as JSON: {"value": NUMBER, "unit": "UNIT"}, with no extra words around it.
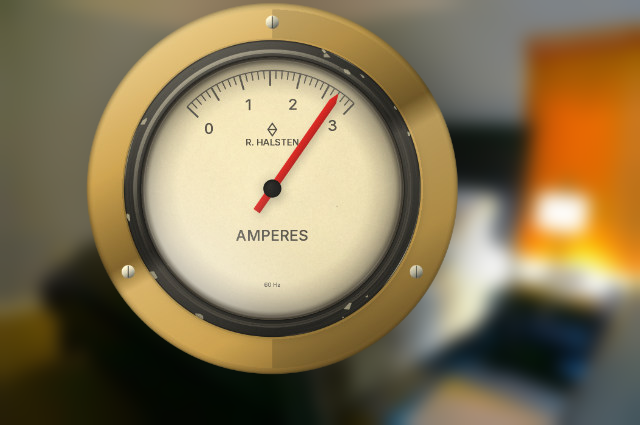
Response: {"value": 2.7, "unit": "A"}
